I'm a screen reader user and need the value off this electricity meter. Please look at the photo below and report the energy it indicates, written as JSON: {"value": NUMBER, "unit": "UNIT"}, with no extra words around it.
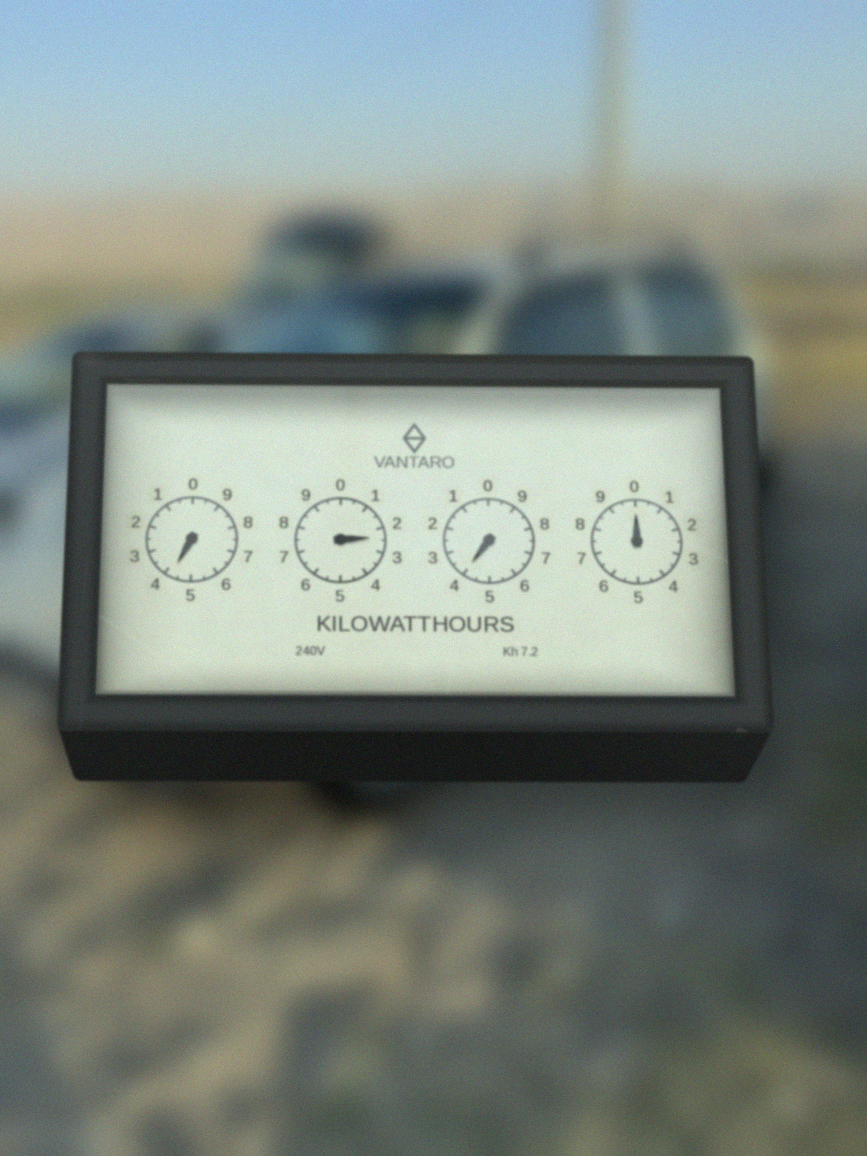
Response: {"value": 4240, "unit": "kWh"}
